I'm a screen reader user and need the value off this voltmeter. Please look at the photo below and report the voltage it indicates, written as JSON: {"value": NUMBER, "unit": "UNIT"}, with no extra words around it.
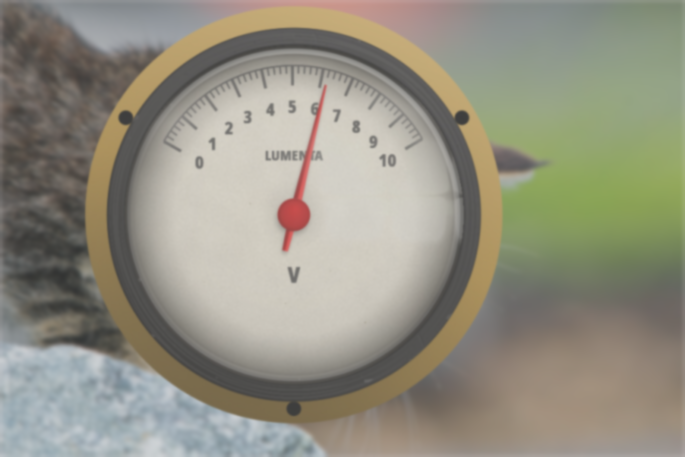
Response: {"value": 6.2, "unit": "V"}
